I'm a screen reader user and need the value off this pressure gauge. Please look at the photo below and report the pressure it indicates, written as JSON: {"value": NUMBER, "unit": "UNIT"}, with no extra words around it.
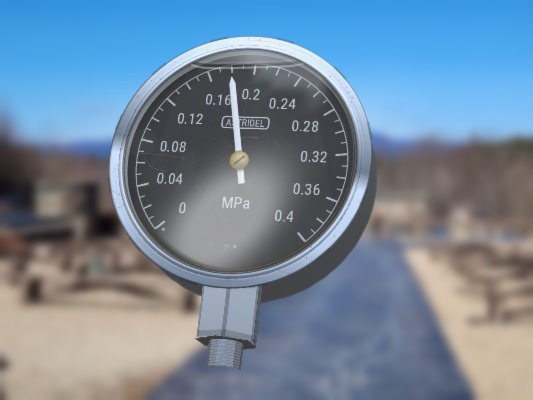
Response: {"value": 0.18, "unit": "MPa"}
